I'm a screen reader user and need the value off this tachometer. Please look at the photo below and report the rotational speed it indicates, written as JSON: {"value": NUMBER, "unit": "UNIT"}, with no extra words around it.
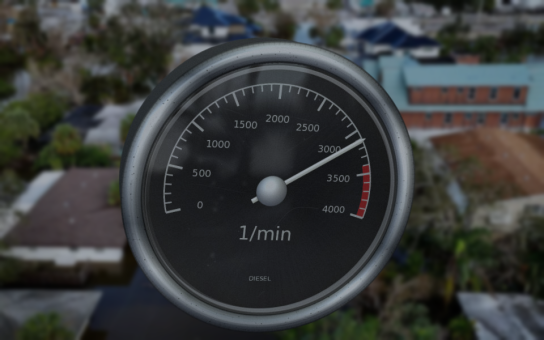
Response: {"value": 3100, "unit": "rpm"}
